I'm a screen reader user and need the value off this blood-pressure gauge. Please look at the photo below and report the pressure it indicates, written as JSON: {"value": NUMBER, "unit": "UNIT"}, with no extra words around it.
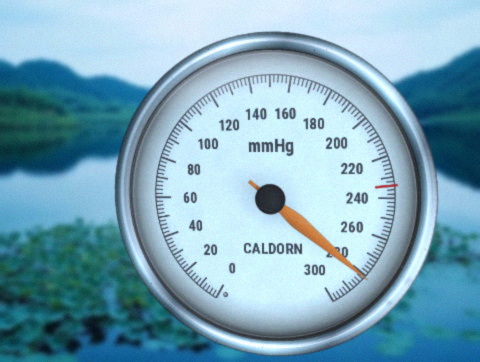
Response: {"value": 280, "unit": "mmHg"}
